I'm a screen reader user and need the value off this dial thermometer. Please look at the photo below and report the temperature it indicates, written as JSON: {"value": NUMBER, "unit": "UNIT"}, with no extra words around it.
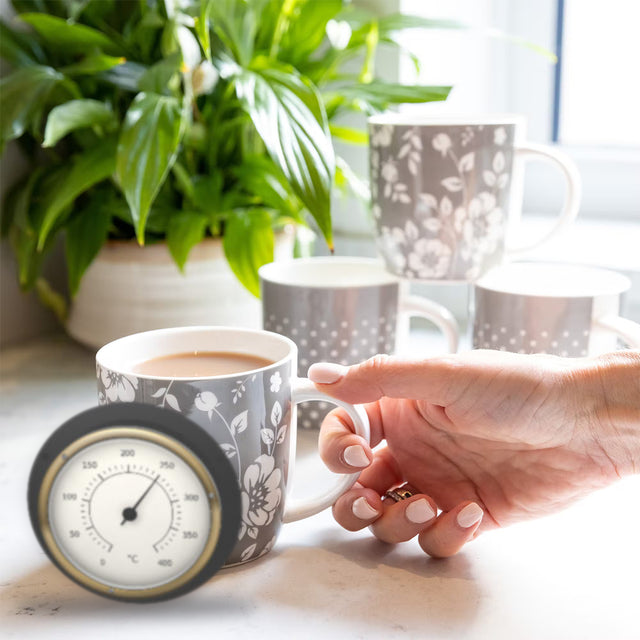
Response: {"value": 250, "unit": "°C"}
